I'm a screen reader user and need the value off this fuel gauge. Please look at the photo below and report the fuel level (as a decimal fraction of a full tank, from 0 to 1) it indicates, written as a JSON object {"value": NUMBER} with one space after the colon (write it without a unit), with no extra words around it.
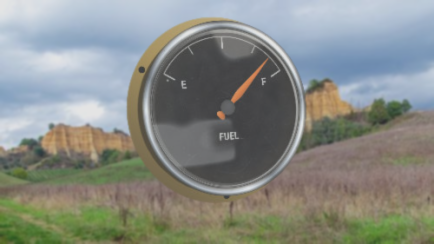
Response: {"value": 0.875}
